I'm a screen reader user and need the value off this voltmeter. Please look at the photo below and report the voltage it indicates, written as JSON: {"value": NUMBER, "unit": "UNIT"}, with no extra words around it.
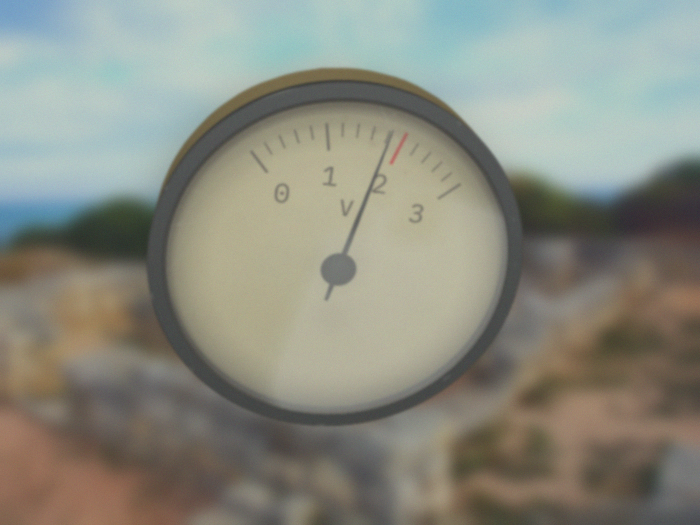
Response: {"value": 1.8, "unit": "V"}
